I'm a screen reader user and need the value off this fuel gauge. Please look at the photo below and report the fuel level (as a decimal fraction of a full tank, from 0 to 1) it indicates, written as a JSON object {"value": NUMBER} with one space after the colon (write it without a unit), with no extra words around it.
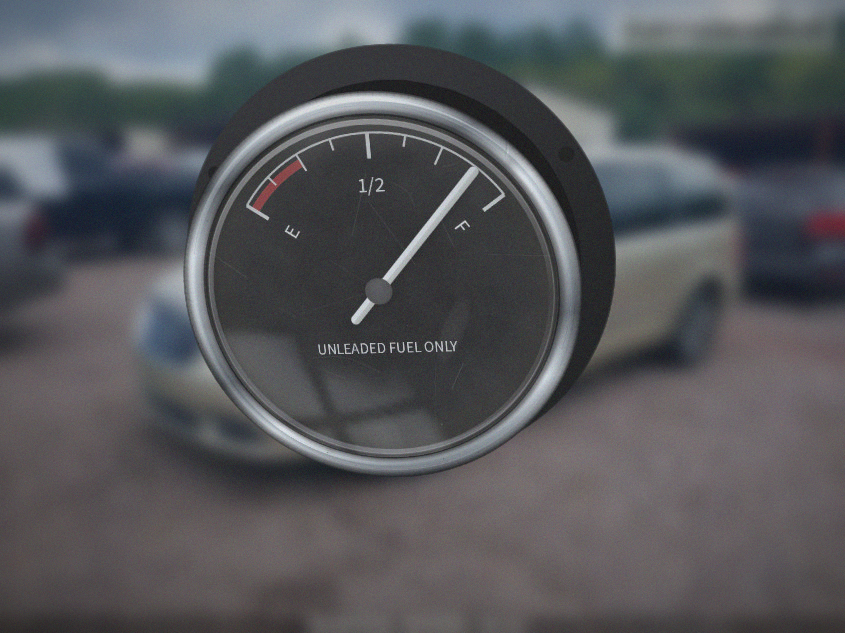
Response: {"value": 0.875}
